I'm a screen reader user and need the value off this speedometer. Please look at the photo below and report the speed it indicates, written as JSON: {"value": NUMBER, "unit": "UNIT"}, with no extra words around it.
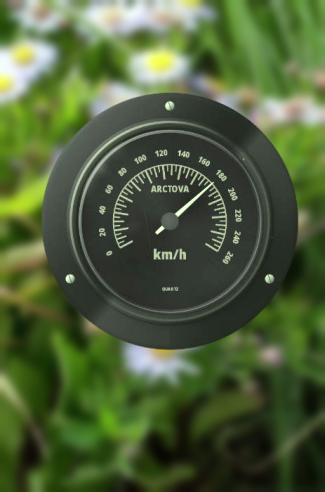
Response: {"value": 180, "unit": "km/h"}
